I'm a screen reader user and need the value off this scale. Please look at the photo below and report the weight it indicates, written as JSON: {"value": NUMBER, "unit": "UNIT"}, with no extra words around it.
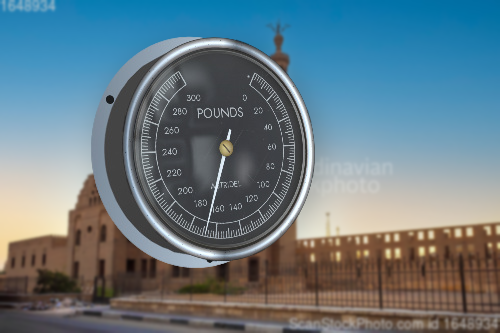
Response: {"value": 170, "unit": "lb"}
